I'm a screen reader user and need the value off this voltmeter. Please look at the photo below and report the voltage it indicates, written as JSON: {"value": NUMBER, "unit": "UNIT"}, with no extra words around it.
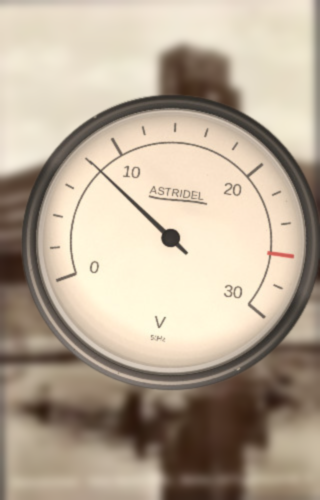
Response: {"value": 8, "unit": "V"}
